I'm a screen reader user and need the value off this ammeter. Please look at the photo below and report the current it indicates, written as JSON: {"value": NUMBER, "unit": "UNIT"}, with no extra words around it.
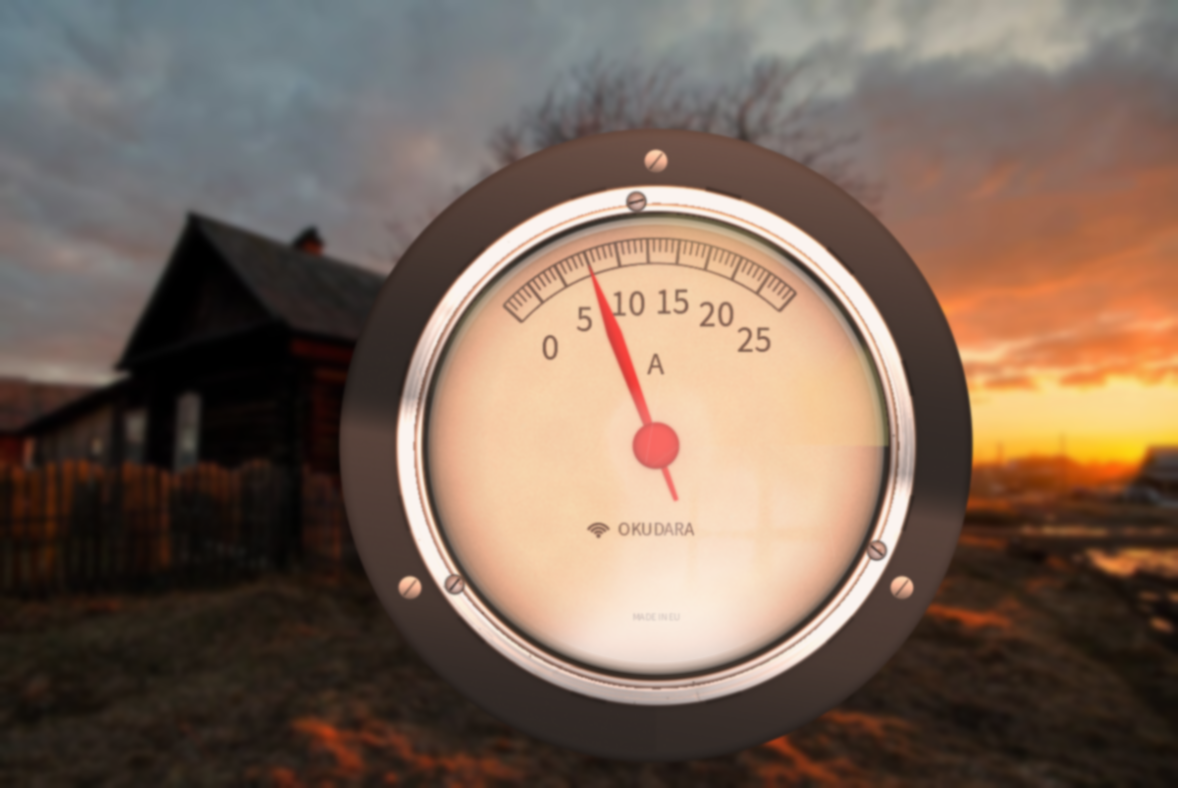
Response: {"value": 7.5, "unit": "A"}
